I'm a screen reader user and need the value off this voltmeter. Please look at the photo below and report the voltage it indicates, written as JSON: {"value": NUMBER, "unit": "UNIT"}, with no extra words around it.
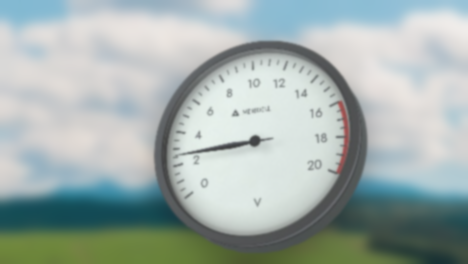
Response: {"value": 2.5, "unit": "V"}
